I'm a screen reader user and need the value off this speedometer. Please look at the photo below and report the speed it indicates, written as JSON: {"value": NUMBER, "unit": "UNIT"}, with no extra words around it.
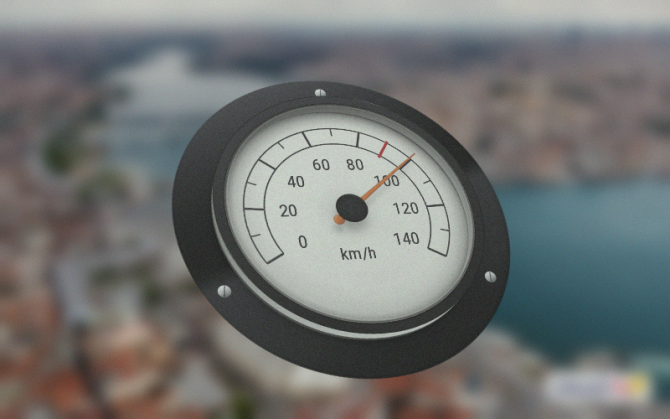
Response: {"value": 100, "unit": "km/h"}
